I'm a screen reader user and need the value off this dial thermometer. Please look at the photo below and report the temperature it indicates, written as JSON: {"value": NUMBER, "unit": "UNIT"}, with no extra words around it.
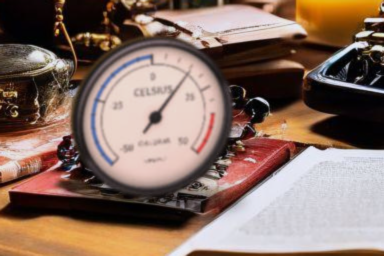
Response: {"value": 15, "unit": "°C"}
